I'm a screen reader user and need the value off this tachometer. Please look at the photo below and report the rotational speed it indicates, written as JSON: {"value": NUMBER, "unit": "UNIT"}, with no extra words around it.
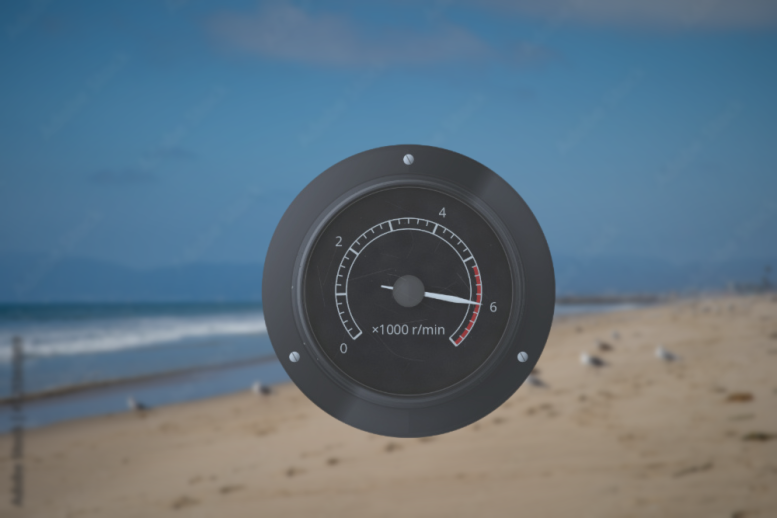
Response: {"value": 6000, "unit": "rpm"}
